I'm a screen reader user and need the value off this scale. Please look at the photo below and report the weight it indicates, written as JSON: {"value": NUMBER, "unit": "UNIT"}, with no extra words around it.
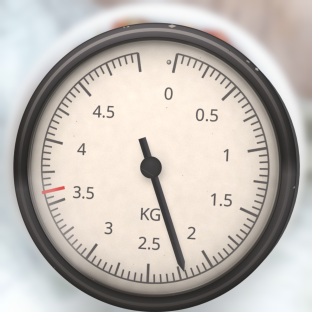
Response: {"value": 2.2, "unit": "kg"}
